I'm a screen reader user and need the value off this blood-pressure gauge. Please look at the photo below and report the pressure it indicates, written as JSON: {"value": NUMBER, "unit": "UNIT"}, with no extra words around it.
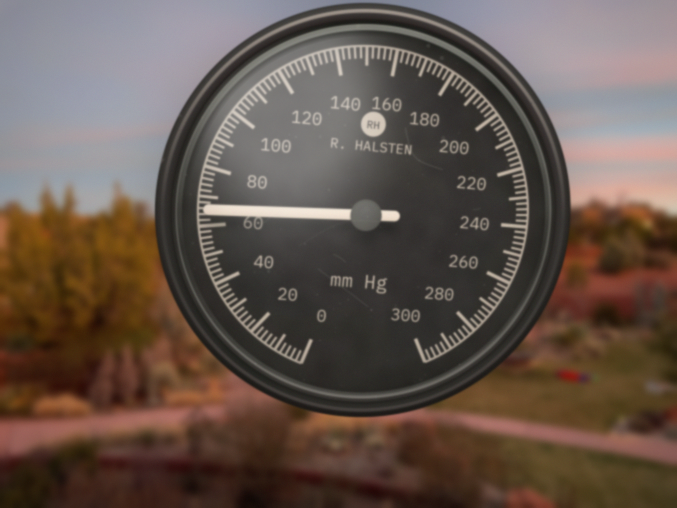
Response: {"value": 66, "unit": "mmHg"}
